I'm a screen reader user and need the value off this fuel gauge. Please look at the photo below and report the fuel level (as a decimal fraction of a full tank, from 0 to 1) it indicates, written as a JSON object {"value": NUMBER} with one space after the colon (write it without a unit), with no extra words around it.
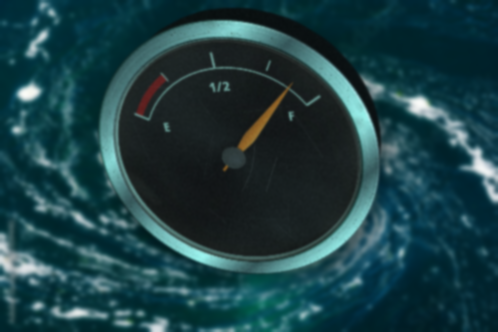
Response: {"value": 0.875}
